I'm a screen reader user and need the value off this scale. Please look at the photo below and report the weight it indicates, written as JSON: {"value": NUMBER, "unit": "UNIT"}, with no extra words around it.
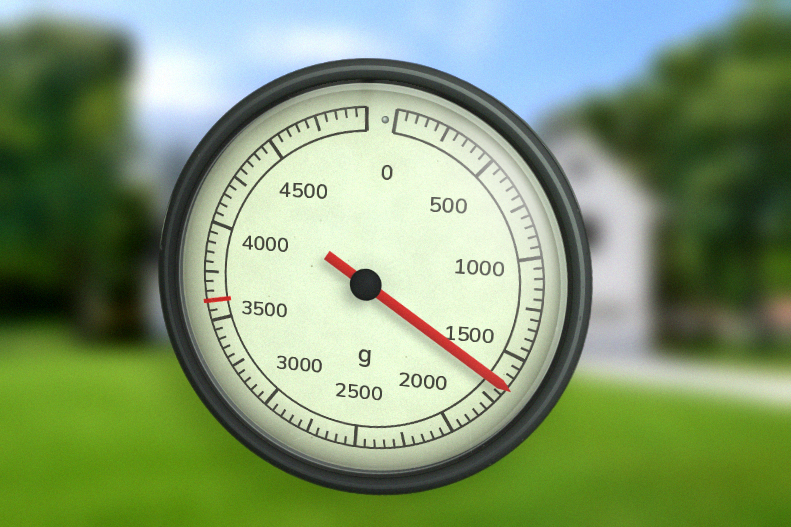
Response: {"value": 1650, "unit": "g"}
